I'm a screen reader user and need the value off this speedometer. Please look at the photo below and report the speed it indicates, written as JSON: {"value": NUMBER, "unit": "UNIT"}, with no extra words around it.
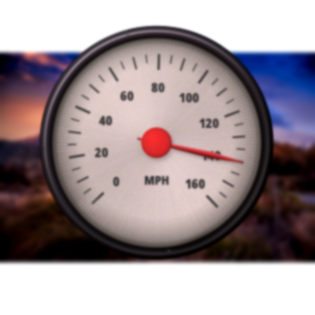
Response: {"value": 140, "unit": "mph"}
